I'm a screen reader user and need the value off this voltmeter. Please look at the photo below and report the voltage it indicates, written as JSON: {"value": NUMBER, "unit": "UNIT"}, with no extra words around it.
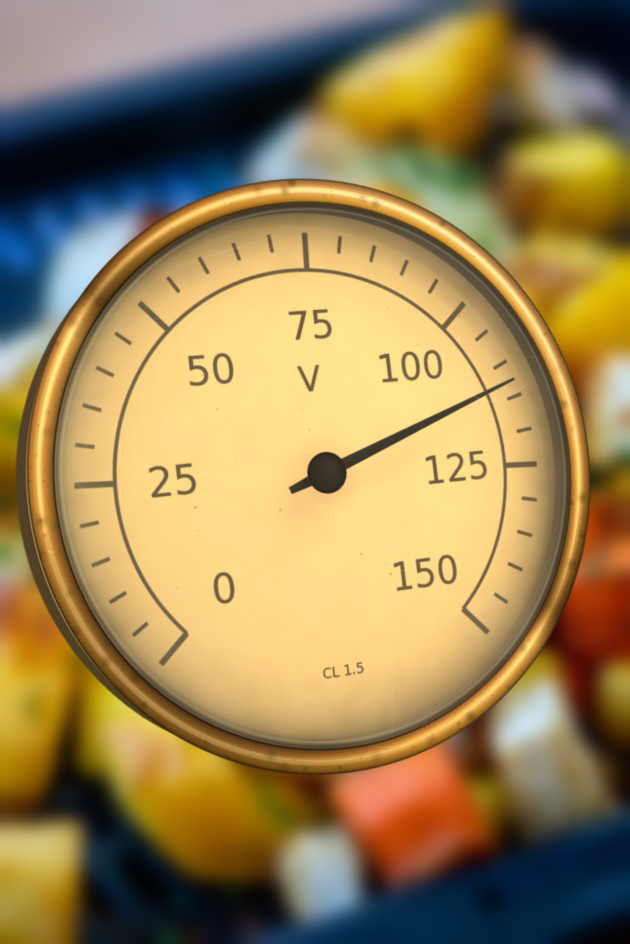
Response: {"value": 112.5, "unit": "V"}
